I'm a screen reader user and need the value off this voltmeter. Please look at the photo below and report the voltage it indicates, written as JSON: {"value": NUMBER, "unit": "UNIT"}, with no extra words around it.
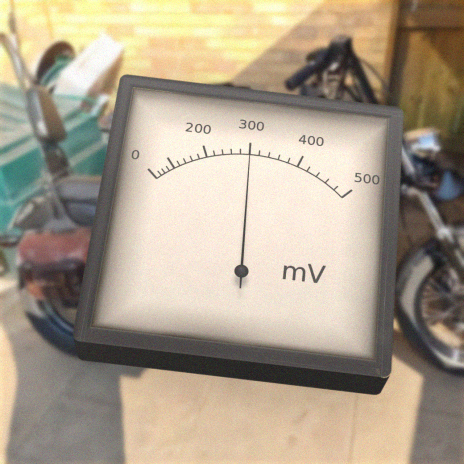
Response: {"value": 300, "unit": "mV"}
